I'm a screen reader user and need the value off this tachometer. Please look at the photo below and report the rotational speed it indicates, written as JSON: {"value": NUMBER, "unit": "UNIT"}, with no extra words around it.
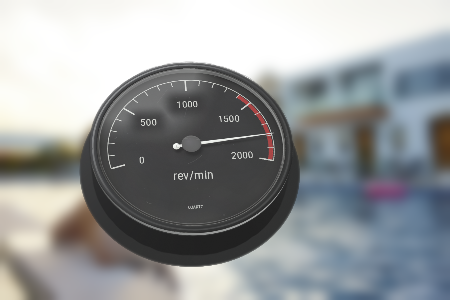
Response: {"value": 1800, "unit": "rpm"}
